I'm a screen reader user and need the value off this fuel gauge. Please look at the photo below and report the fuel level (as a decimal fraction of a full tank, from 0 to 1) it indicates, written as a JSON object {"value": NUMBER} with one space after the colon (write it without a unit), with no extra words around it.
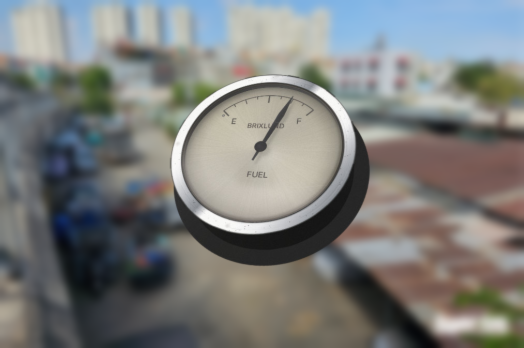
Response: {"value": 0.75}
